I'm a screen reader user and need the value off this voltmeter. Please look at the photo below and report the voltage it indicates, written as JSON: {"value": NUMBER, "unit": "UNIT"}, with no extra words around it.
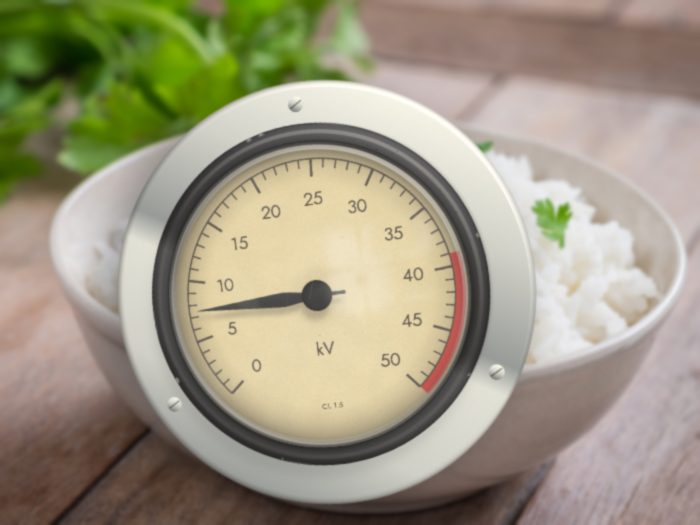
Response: {"value": 7.5, "unit": "kV"}
